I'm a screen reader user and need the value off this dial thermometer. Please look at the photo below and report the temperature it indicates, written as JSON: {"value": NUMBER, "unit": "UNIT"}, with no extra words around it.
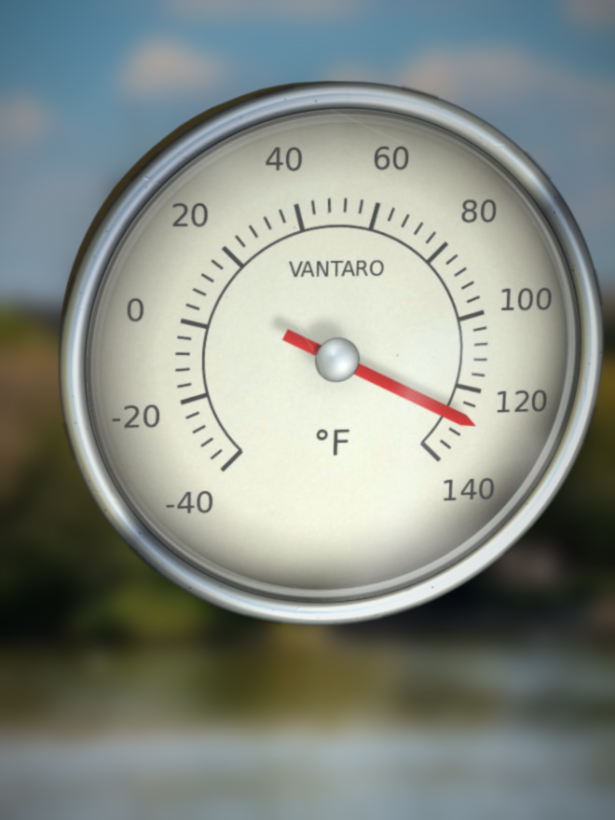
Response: {"value": 128, "unit": "°F"}
